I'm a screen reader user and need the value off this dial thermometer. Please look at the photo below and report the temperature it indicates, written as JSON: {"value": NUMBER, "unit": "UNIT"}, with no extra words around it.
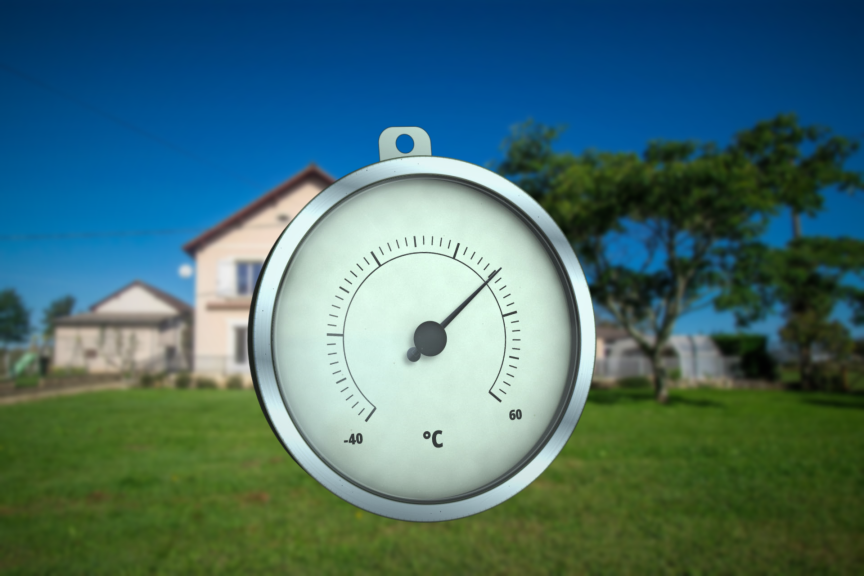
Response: {"value": 30, "unit": "°C"}
